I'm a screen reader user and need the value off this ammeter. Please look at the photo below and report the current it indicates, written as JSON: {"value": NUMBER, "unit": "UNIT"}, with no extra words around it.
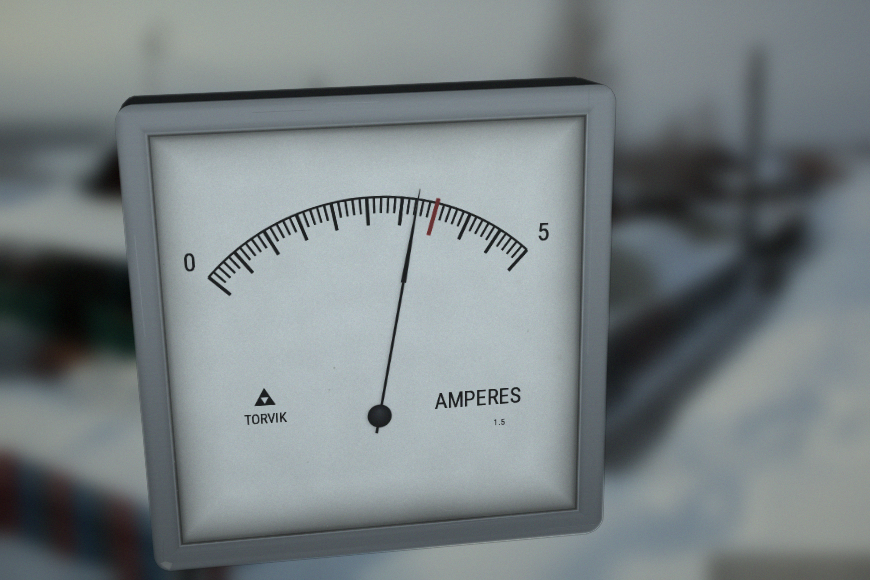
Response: {"value": 3.2, "unit": "A"}
